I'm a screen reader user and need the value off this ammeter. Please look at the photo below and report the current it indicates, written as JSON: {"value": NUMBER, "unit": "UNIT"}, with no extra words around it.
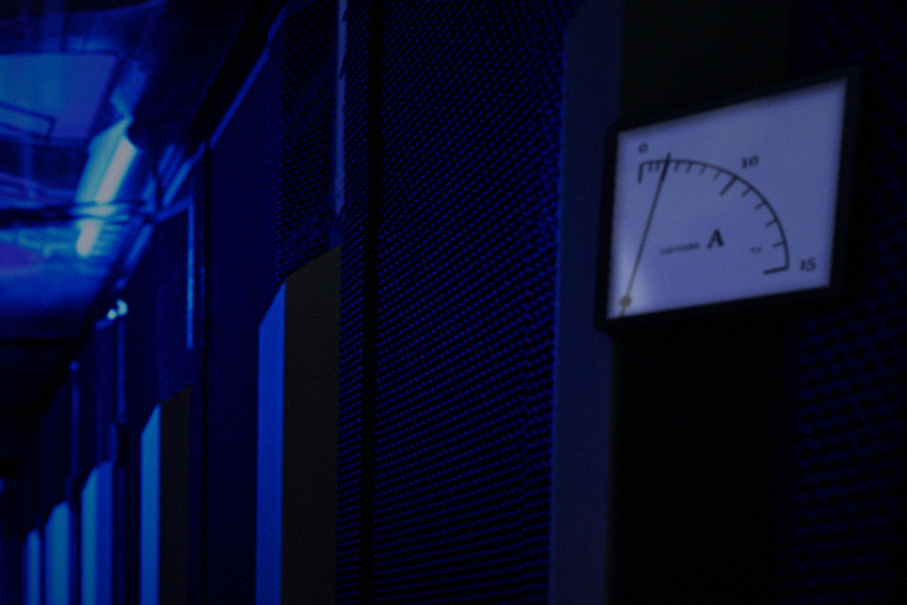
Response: {"value": 5, "unit": "A"}
